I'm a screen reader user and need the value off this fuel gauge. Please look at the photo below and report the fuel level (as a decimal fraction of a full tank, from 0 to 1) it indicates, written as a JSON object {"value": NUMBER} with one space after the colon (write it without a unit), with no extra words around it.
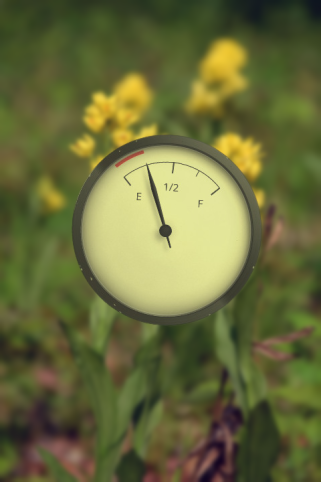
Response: {"value": 0.25}
